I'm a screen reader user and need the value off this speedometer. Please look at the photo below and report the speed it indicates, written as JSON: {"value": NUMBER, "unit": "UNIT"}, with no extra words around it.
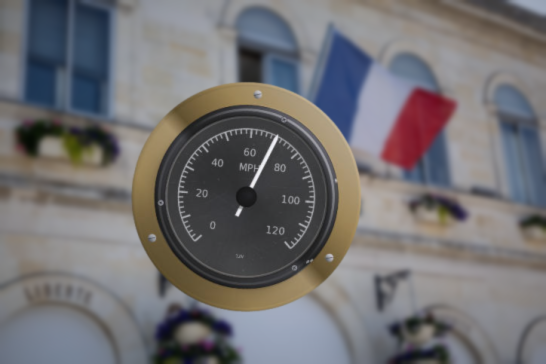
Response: {"value": 70, "unit": "mph"}
